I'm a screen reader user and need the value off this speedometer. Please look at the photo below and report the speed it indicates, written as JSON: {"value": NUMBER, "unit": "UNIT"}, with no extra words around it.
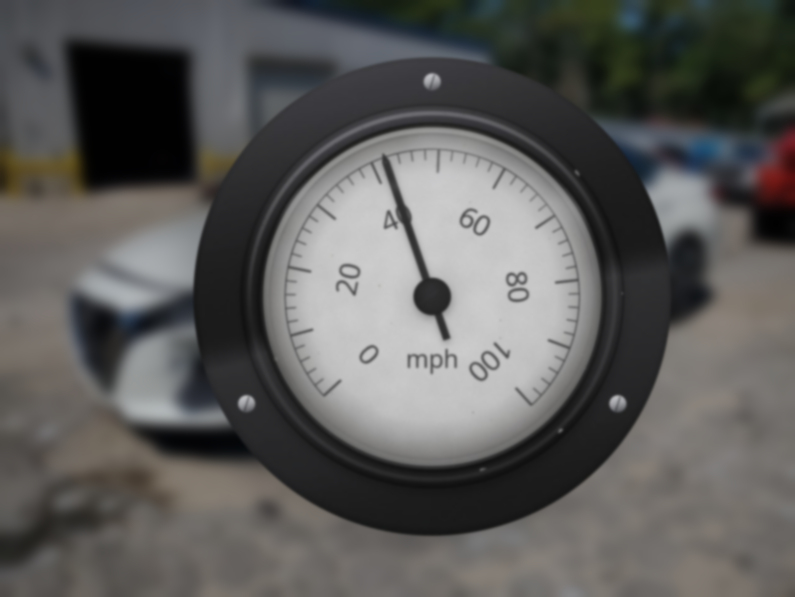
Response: {"value": 42, "unit": "mph"}
